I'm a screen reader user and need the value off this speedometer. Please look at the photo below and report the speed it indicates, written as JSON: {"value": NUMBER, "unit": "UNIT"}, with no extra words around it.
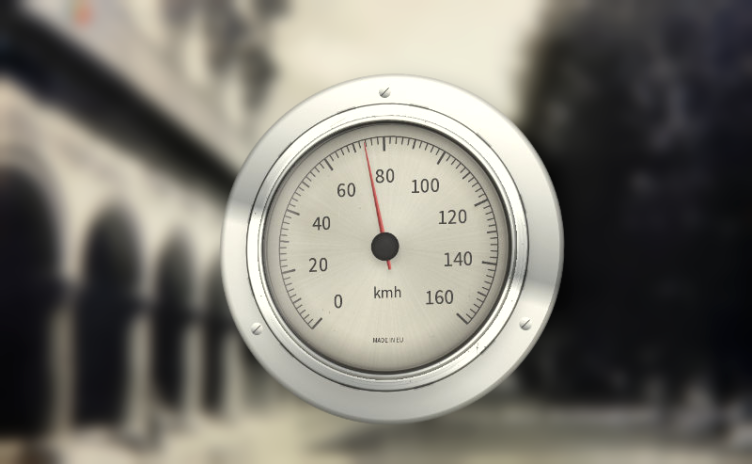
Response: {"value": 74, "unit": "km/h"}
